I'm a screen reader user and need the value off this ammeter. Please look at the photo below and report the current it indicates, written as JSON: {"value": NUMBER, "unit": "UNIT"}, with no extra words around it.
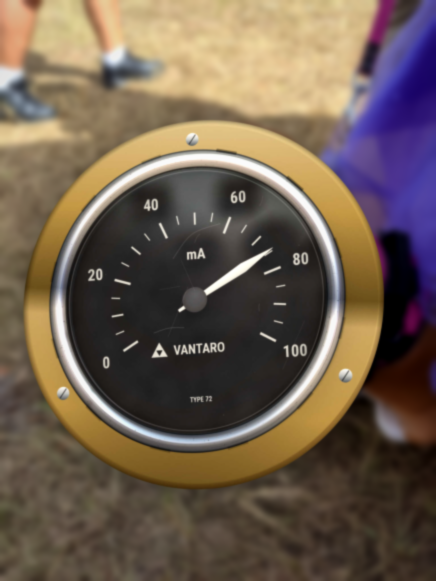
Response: {"value": 75, "unit": "mA"}
